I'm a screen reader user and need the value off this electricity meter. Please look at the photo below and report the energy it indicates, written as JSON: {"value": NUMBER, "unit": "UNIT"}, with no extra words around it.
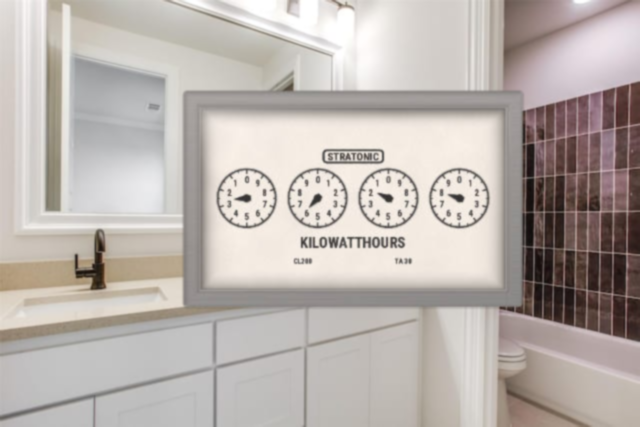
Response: {"value": 2618, "unit": "kWh"}
